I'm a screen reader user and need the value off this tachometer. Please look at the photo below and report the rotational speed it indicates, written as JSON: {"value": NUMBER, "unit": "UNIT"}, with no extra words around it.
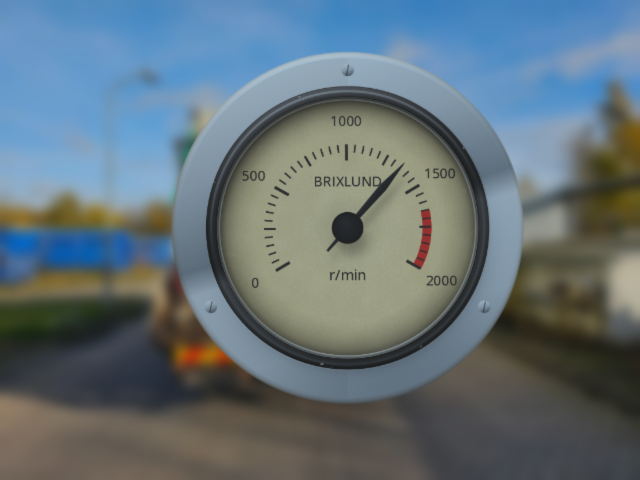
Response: {"value": 1350, "unit": "rpm"}
